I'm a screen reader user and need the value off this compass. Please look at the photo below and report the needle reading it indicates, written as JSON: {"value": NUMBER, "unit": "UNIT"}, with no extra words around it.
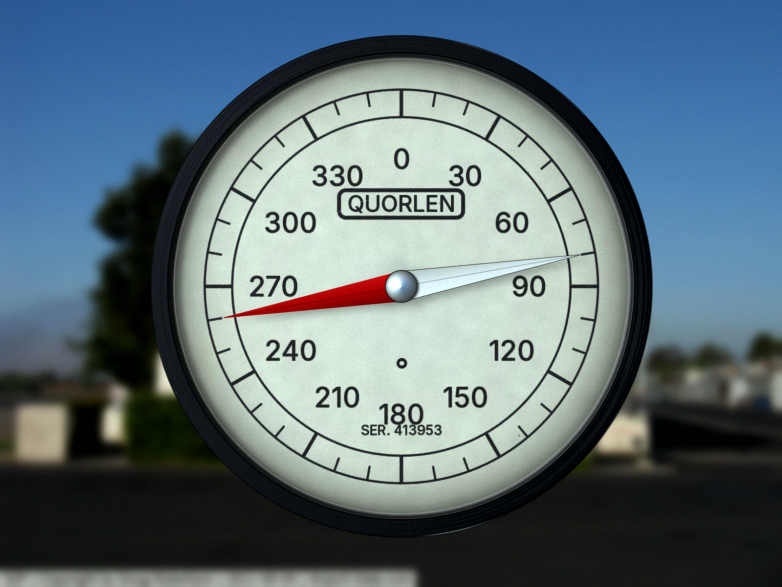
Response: {"value": 260, "unit": "°"}
